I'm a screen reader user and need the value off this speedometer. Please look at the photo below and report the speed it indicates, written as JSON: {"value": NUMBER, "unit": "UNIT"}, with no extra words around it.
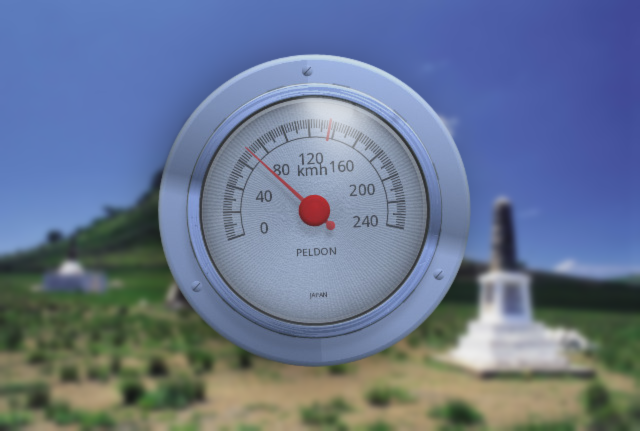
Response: {"value": 70, "unit": "km/h"}
